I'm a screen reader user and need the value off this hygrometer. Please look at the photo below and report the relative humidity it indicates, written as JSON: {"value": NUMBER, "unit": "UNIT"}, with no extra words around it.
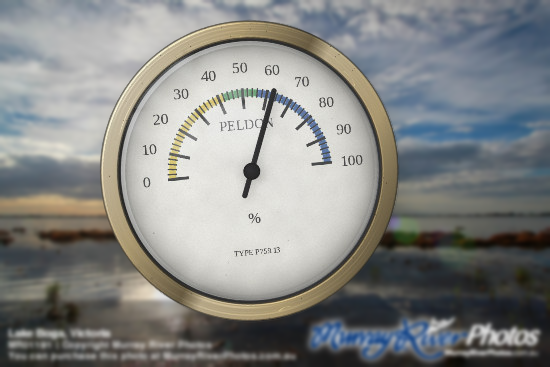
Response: {"value": 62, "unit": "%"}
